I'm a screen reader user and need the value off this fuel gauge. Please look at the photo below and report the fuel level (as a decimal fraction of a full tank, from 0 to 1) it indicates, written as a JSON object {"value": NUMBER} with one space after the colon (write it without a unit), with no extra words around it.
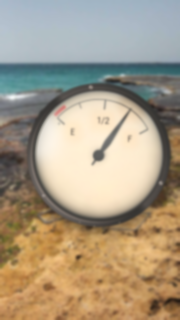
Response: {"value": 0.75}
